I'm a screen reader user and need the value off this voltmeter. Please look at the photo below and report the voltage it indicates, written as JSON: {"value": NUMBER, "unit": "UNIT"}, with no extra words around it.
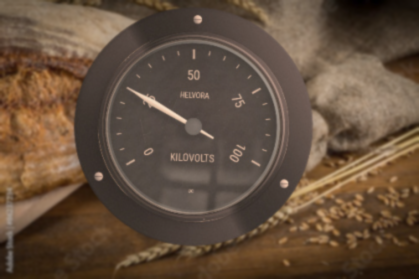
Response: {"value": 25, "unit": "kV"}
